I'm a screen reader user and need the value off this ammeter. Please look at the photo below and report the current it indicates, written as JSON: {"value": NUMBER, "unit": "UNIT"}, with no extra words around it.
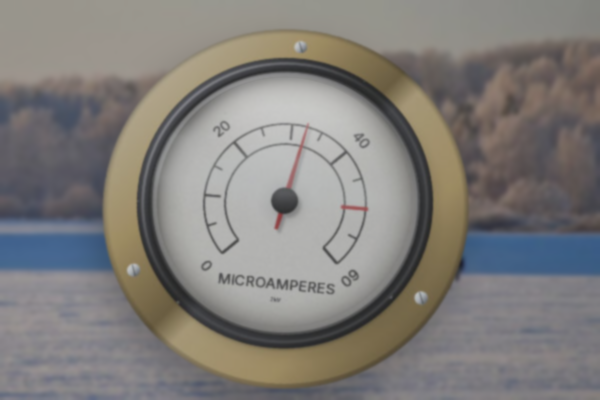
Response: {"value": 32.5, "unit": "µA"}
